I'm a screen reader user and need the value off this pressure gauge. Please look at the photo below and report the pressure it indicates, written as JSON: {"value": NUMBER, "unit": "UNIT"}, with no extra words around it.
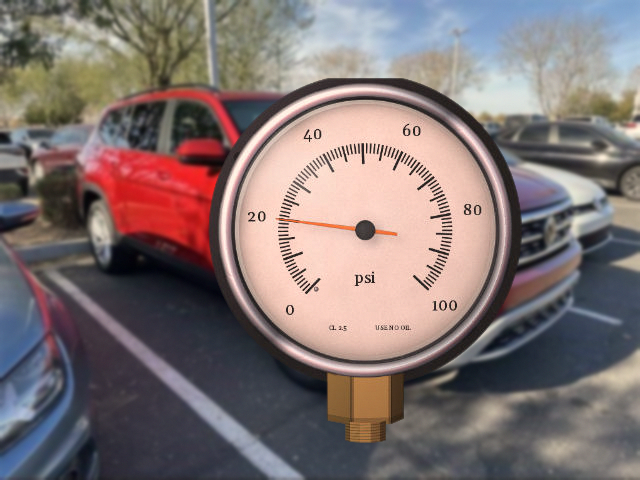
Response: {"value": 20, "unit": "psi"}
